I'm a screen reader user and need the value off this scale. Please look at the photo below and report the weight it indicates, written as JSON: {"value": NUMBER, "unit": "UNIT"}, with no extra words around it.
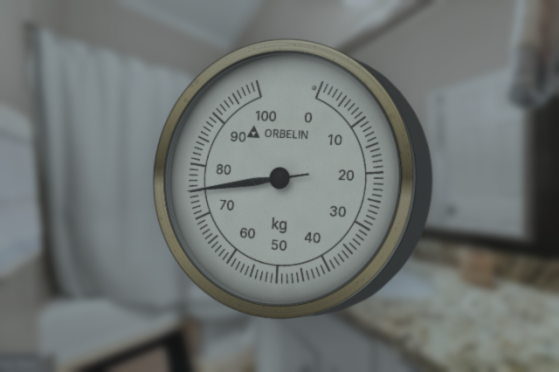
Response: {"value": 75, "unit": "kg"}
